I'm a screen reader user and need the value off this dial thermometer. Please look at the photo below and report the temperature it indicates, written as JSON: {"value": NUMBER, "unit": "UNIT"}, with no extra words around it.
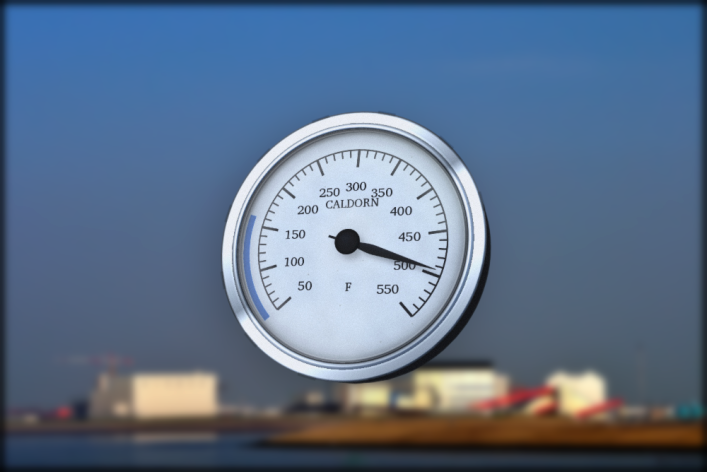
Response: {"value": 495, "unit": "°F"}
